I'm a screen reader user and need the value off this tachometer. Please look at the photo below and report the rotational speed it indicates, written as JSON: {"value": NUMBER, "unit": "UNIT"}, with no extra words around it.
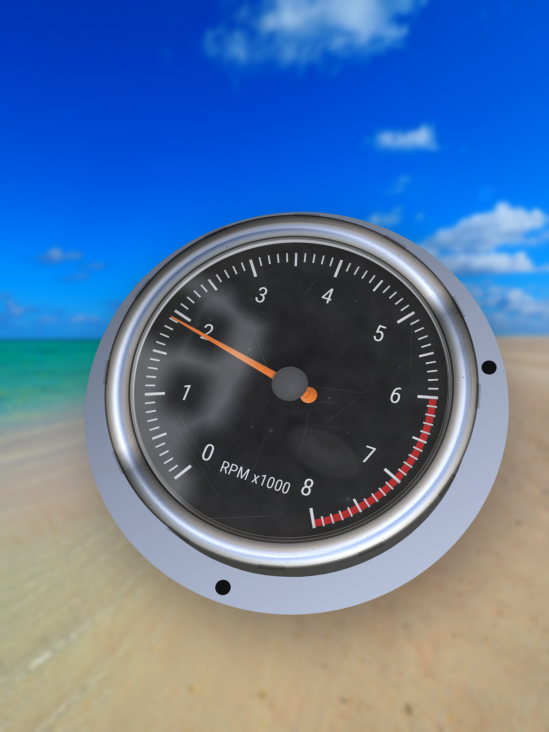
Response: {"value": 1900, "unit": "rpm"}
